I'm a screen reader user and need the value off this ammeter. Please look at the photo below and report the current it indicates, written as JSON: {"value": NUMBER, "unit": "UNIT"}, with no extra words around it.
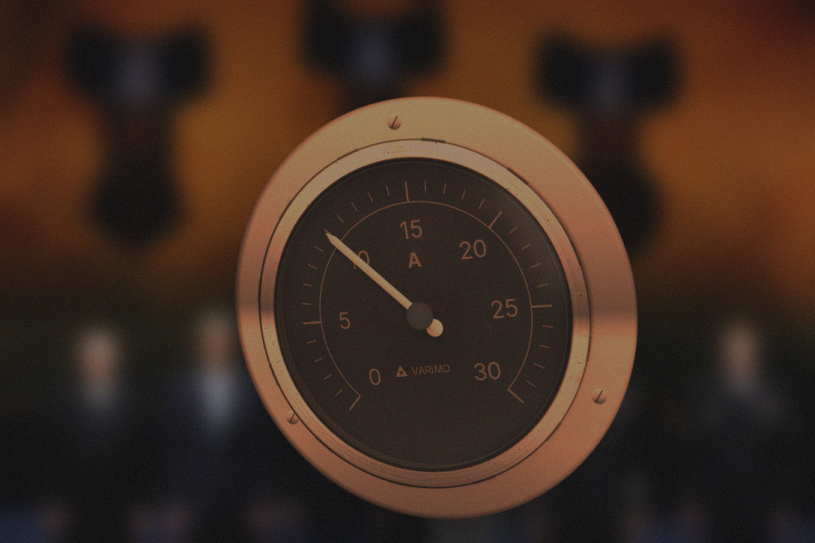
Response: {"value": 10, "unit": "A"}
